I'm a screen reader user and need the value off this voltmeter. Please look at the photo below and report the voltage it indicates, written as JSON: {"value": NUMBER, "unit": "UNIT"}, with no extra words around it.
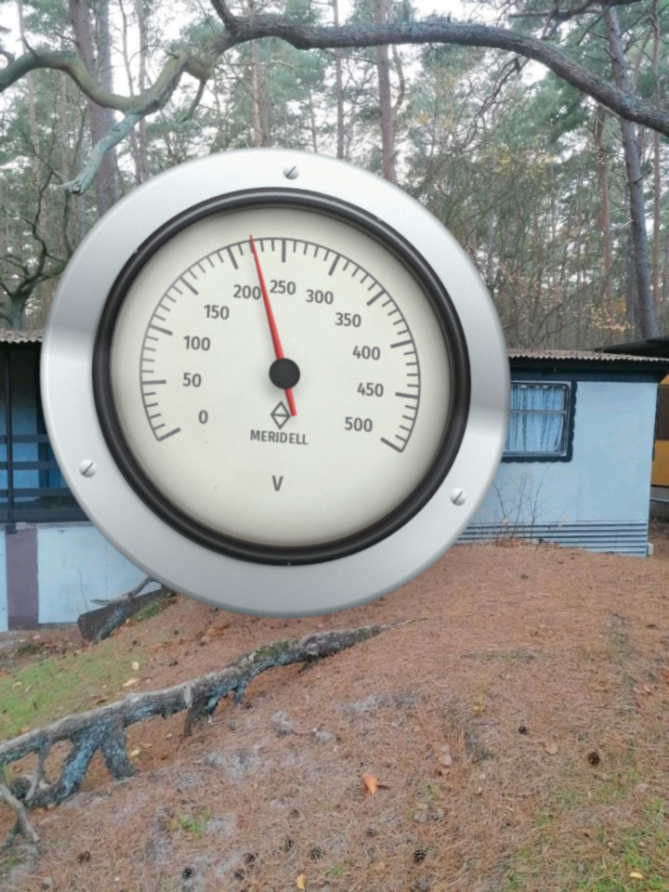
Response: {"value": 220, "unit": "V"}
